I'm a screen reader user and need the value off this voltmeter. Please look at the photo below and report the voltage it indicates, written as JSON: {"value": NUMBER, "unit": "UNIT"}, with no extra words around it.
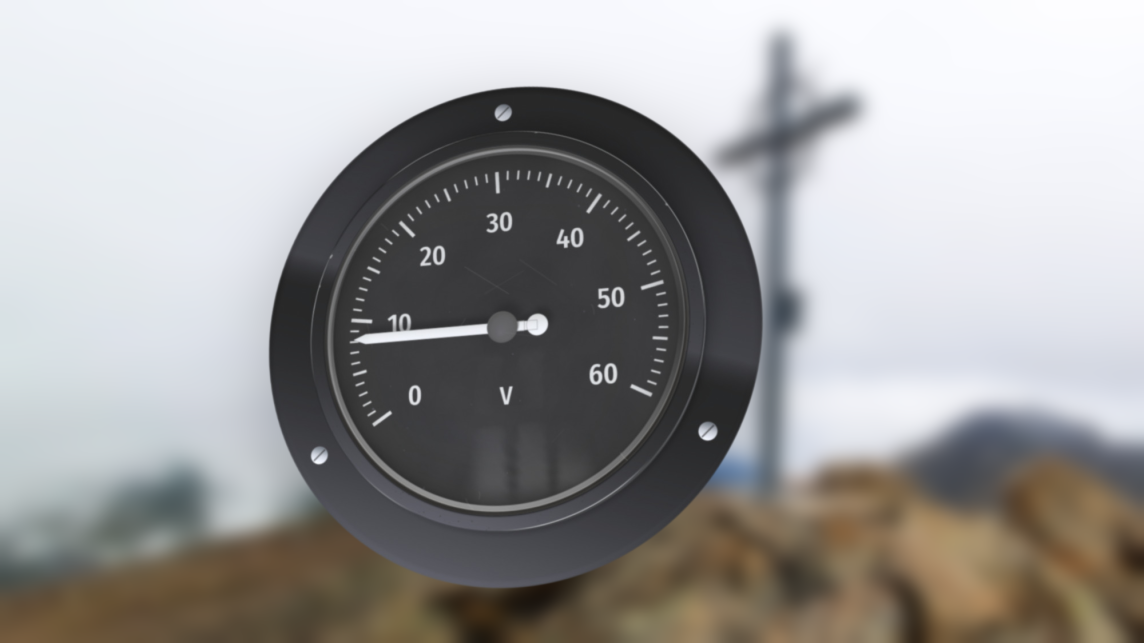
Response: {"value": 8, "unit": "V"}
